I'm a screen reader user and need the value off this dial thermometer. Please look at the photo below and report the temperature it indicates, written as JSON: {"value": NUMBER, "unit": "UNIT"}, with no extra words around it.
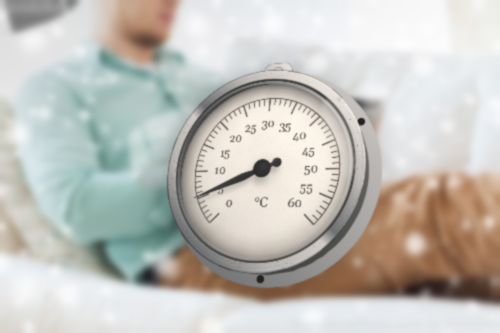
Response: {"value": 5, "unit": "°C"}
